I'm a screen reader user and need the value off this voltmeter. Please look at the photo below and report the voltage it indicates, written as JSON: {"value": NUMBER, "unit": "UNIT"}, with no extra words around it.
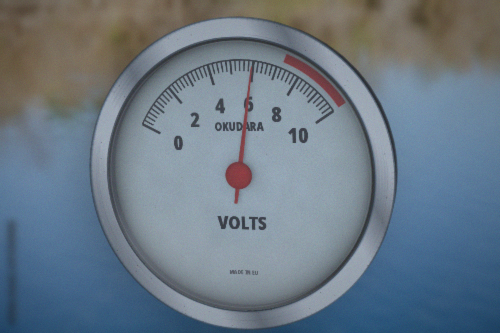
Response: {"value": 6, "unit": "V"}
